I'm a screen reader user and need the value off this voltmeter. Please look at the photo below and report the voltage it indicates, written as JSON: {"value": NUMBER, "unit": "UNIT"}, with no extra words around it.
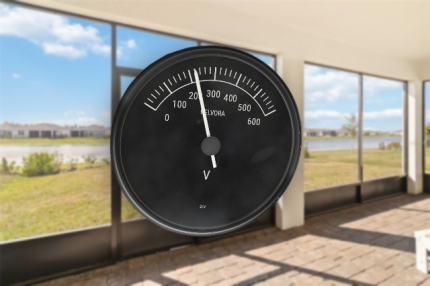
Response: {"value": 220, "unit": "V"}
